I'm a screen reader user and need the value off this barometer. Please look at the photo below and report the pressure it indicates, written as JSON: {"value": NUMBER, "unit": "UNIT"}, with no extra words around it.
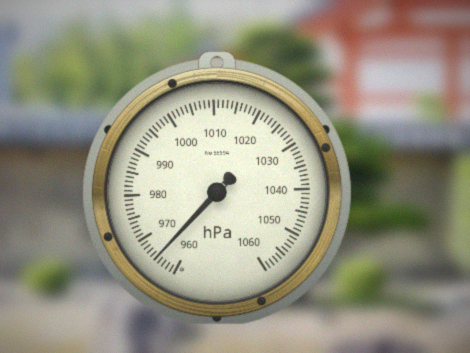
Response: {"value": 965, "unit": "hPa"}
